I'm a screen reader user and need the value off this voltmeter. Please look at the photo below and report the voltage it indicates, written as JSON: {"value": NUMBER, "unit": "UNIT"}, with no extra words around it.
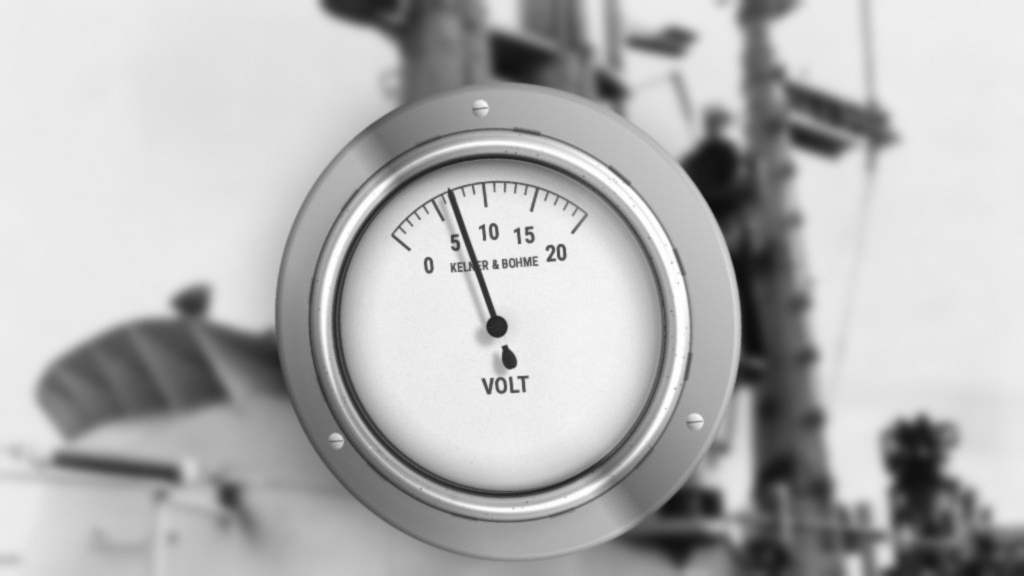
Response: {"value": 7, "unit": "V"}
